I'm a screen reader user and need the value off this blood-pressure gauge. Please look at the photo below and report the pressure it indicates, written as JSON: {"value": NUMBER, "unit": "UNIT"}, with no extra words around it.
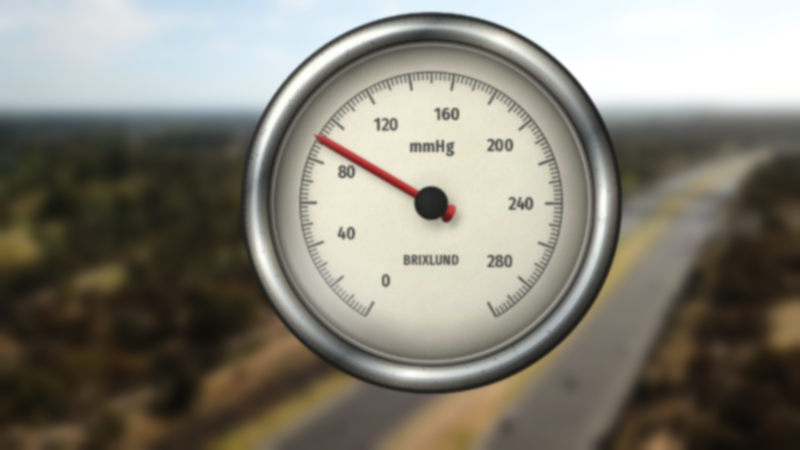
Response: {"value": 90, "unit": "mmHg"}
